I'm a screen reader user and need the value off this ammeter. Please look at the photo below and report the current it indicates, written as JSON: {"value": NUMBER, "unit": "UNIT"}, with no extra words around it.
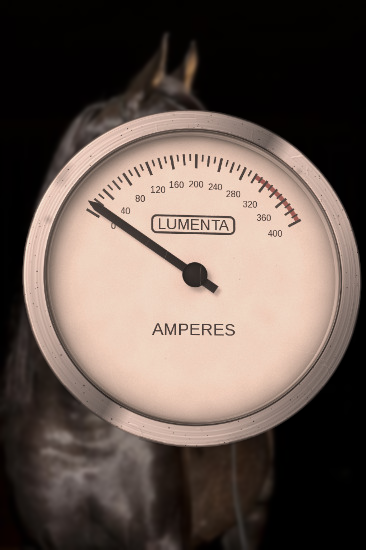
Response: {"value": 10, "unit": "A"}
